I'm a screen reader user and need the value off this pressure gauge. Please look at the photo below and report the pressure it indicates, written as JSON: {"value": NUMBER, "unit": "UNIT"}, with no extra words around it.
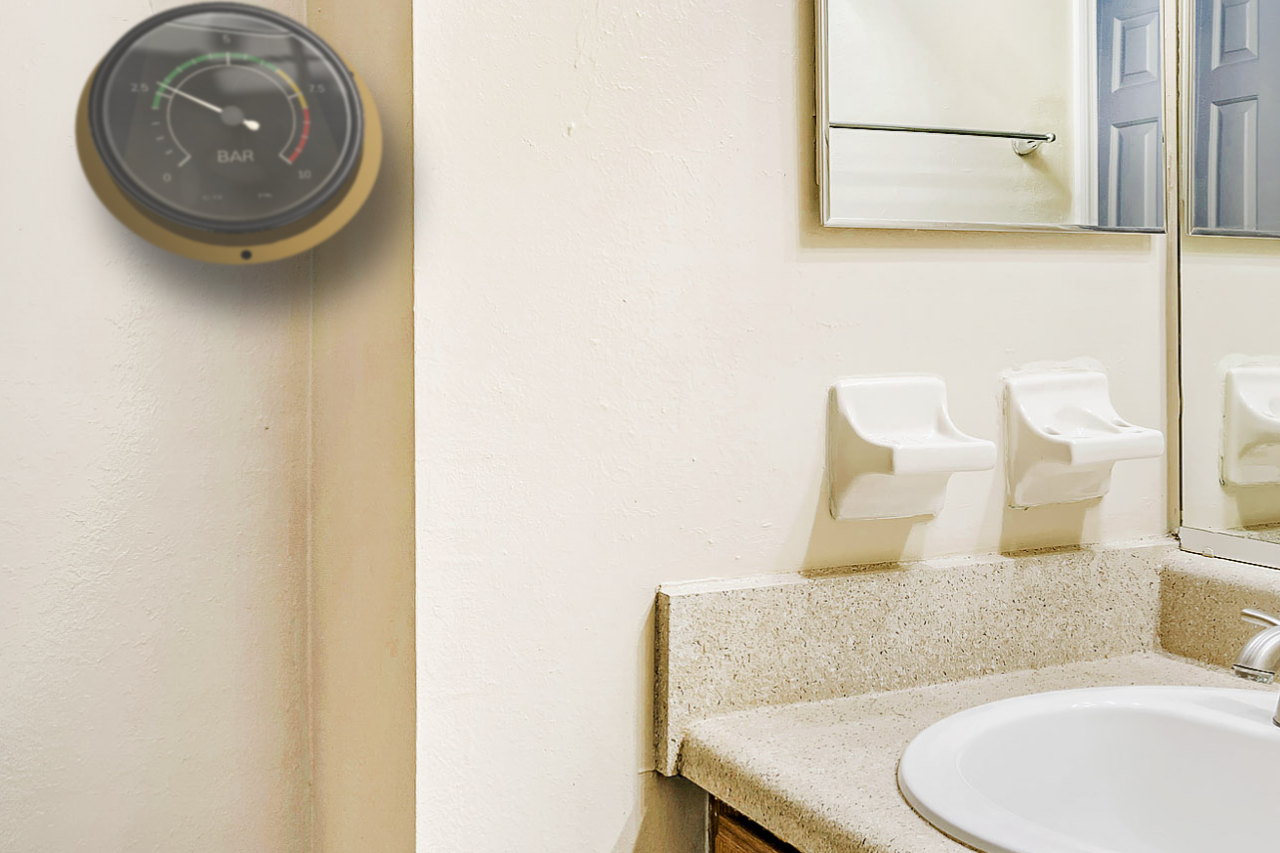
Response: {"value": 2.75, "unit": "bar"}
